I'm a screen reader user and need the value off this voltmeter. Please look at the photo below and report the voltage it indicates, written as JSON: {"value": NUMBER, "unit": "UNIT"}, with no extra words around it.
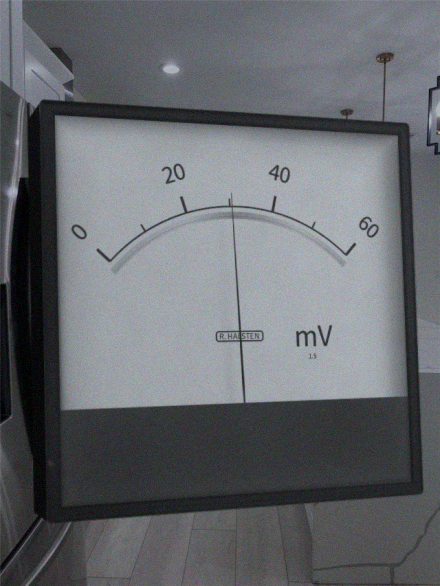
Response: {"value": 30, "unit": "mV"}
